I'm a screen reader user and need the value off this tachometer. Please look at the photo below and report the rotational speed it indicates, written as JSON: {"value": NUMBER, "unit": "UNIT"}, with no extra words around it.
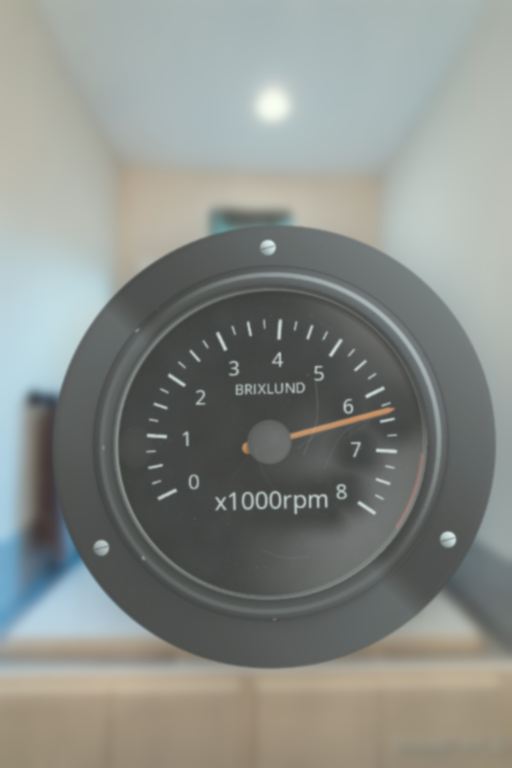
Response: {"value": 6375, "unit": "rpm"}
